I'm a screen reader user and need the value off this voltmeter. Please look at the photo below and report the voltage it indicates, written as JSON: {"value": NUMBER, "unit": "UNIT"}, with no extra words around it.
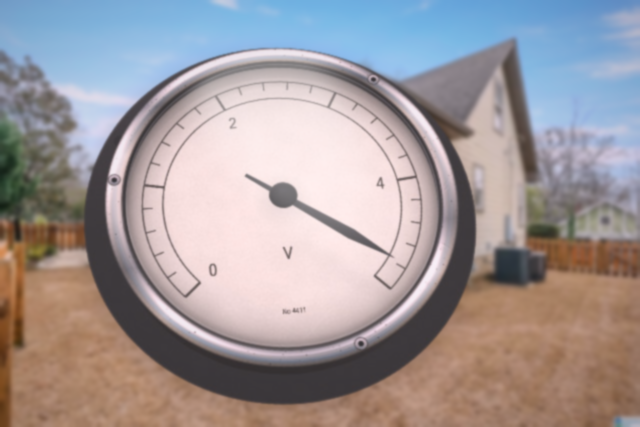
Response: {"value": 4.8, "unit": "V"}
